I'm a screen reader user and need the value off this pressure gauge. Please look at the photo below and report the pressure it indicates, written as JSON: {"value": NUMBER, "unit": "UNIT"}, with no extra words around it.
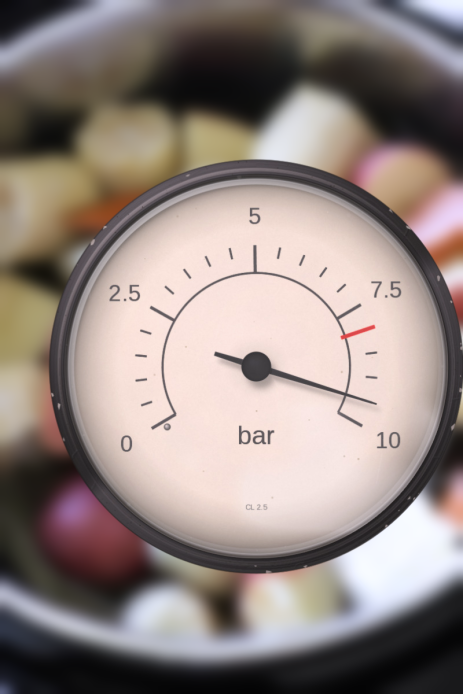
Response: {"value": 9.5, "unit": "bar"}
